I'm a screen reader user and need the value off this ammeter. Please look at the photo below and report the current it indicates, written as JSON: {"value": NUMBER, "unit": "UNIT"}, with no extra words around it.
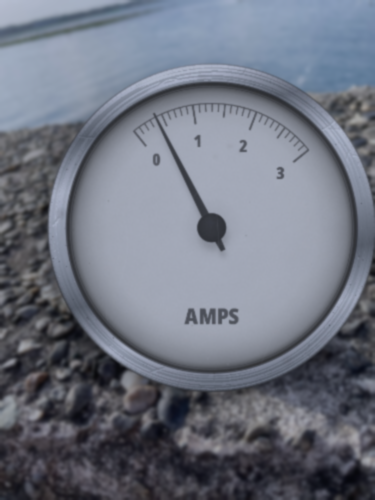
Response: {"value": 0.4, "unit": "A"}
